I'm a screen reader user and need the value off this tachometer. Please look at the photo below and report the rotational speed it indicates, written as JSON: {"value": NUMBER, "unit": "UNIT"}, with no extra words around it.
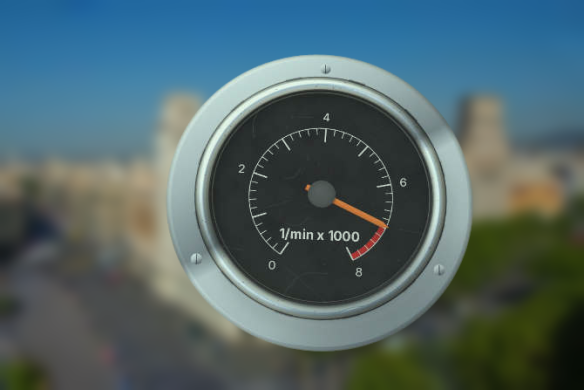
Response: {"value": 7000, "unit": "rpm"}
